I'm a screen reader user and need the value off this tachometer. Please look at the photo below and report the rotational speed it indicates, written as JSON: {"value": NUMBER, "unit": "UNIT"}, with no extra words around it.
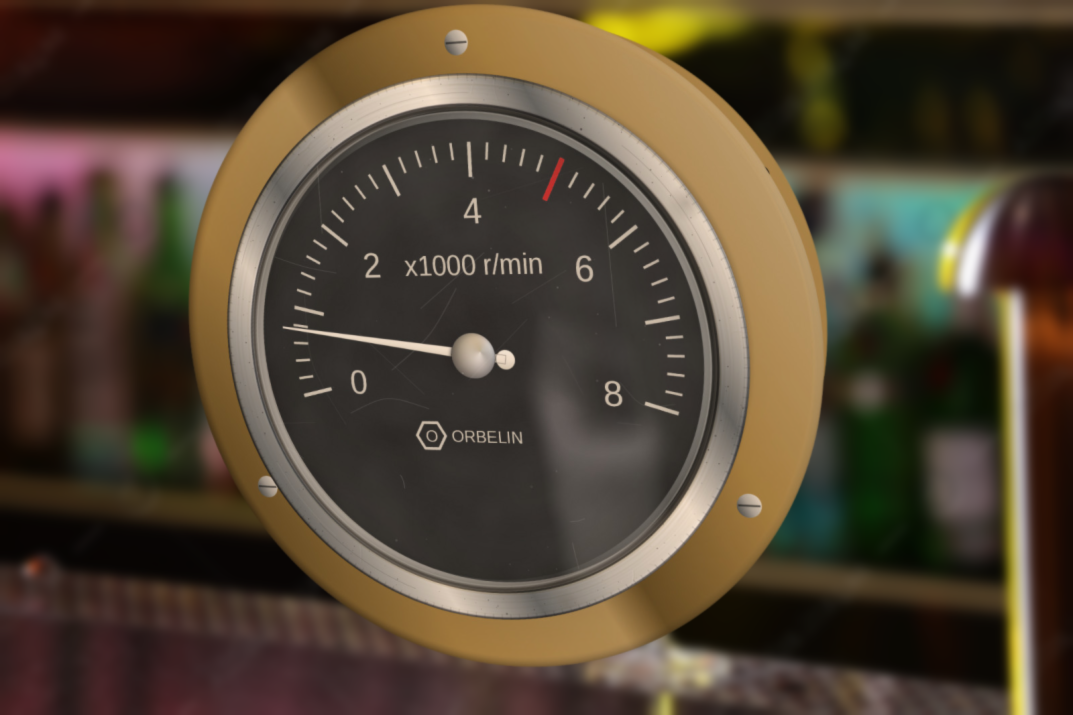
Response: {"value": 800, "unit": "rpm"}
